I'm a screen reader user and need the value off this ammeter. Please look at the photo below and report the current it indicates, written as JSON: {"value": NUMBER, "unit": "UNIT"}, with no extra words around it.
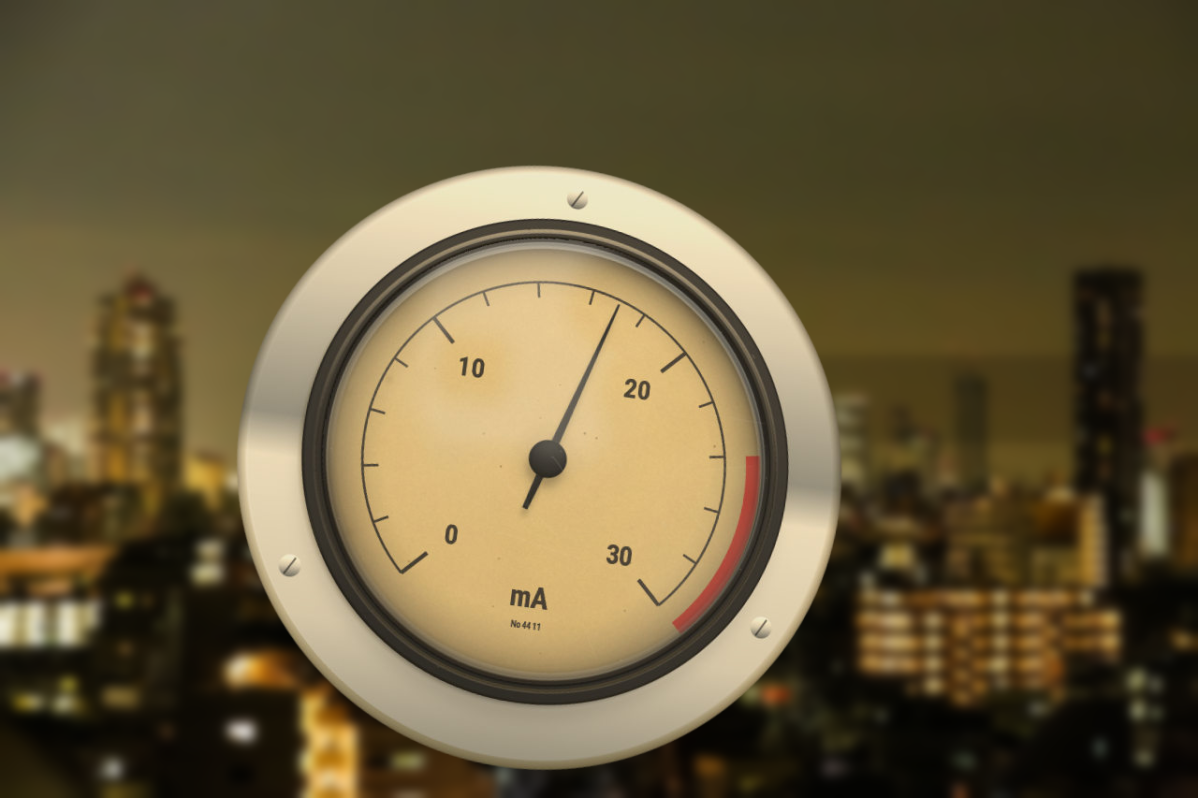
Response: {"value": 17, "unit": "mA"}
